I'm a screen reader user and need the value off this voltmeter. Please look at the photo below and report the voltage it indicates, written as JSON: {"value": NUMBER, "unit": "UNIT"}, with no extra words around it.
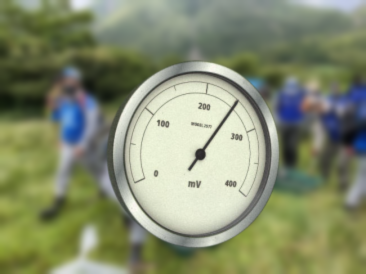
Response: {"value": 250, "unit": "mV"}
